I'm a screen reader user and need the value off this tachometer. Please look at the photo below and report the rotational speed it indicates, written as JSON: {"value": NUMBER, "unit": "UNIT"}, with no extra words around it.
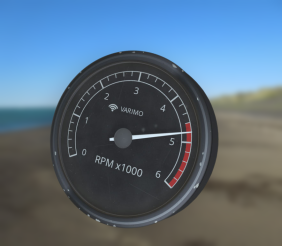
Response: {"value": 4800, "unit": "rpm"}
